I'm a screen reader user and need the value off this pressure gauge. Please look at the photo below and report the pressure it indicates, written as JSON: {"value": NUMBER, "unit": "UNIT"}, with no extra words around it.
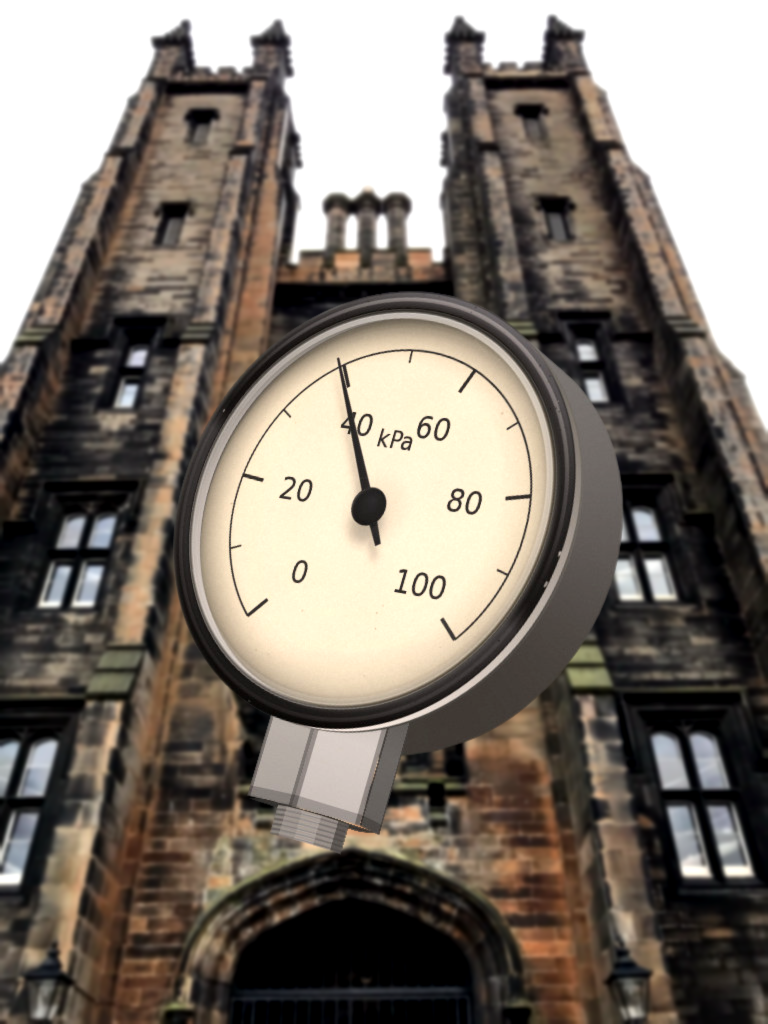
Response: {"value": 40, "unit": "kPa"}
